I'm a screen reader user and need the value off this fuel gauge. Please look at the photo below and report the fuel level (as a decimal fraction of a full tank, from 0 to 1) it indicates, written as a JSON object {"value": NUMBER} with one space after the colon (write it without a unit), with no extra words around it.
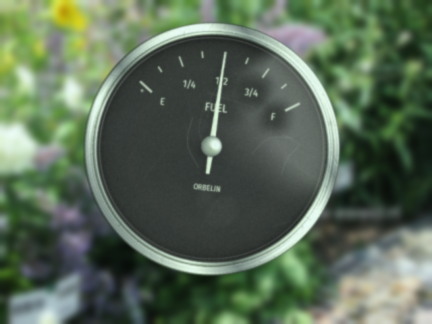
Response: {"value": 0.5}
